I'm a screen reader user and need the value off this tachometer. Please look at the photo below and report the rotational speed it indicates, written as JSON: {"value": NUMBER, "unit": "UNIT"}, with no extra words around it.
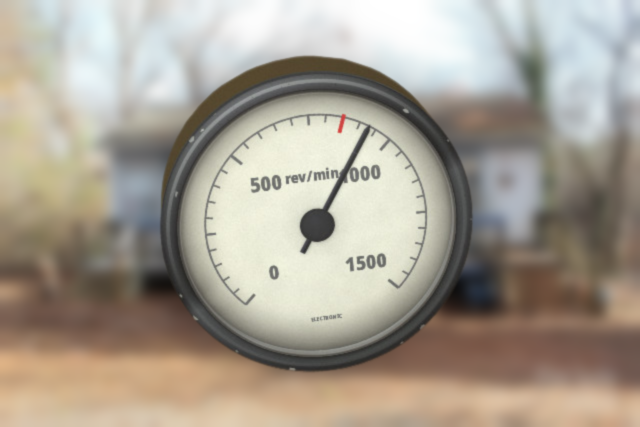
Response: {"value": 925, "unit": "rpm"}
